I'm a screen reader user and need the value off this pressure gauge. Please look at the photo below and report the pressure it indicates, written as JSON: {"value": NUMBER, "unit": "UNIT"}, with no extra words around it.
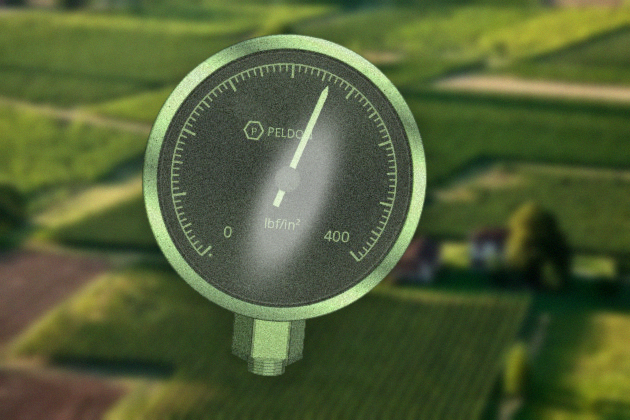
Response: {"value": 230, "unit": "psi"}
